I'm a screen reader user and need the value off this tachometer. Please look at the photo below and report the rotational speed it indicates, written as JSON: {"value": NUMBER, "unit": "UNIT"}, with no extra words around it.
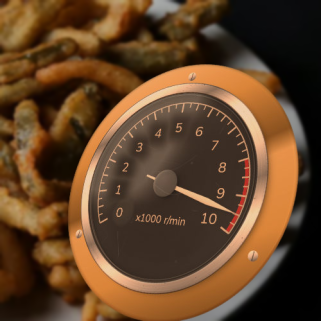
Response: {"value": 9500, "unit": "rpm"}
